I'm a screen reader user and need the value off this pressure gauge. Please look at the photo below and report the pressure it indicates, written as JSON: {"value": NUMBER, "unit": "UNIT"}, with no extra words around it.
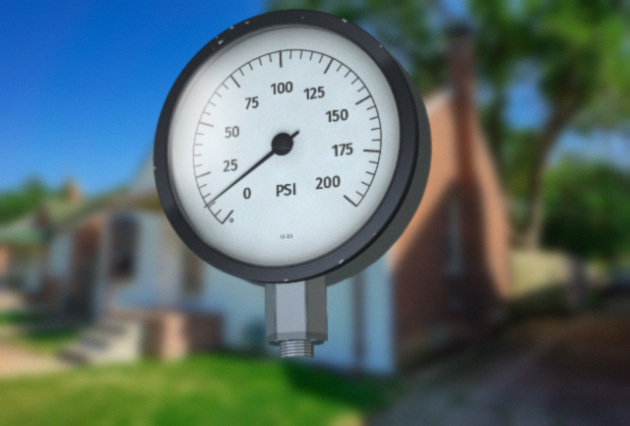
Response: {"value": 10, "unit": "psi"}
